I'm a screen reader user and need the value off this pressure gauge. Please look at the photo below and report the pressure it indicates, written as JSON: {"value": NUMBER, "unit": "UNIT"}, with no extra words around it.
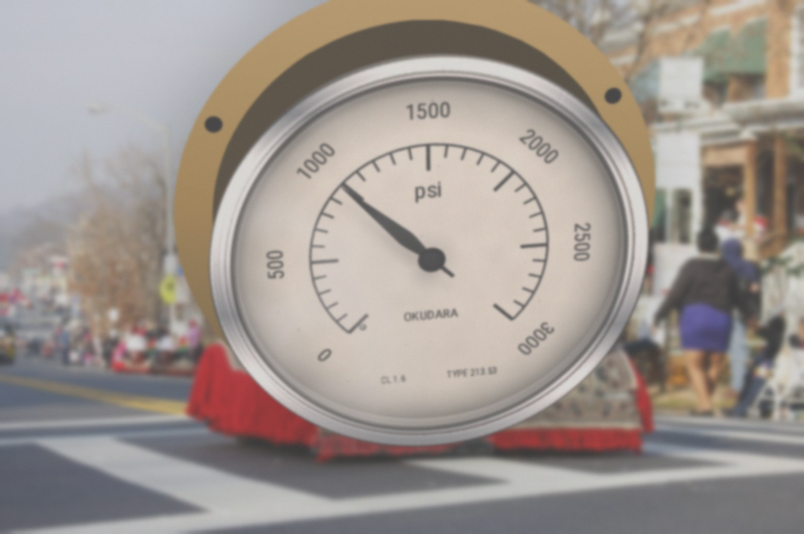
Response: {"value": 1000, "unit": "psi"}
